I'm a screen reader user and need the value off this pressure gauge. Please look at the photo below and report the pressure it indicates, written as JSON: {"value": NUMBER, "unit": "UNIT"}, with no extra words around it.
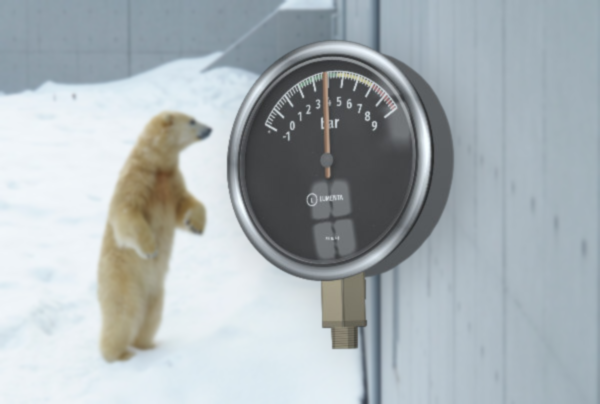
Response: {"value": 4, "unit": "bar"}
